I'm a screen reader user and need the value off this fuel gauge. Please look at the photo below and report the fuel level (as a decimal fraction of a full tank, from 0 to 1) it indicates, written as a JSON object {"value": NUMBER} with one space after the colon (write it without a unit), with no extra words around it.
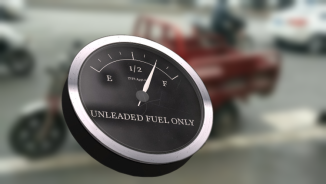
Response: {"value": 0.75}
